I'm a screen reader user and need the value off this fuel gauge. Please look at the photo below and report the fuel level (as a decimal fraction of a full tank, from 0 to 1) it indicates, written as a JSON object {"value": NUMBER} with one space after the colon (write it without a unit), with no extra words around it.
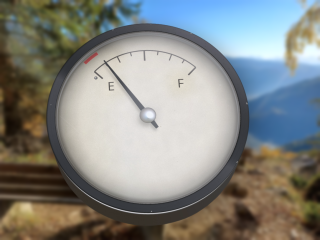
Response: {"value": 0.125}
